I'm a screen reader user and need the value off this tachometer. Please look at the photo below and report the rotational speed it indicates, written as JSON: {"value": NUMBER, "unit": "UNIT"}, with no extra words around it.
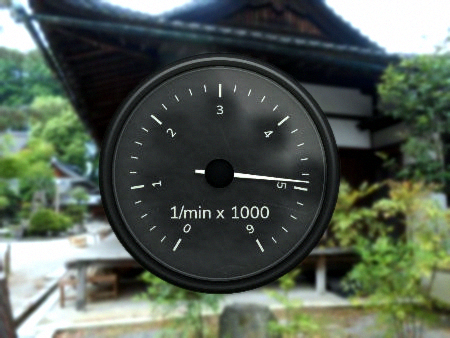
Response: {"value": 4900, "unit": "rpm"}
